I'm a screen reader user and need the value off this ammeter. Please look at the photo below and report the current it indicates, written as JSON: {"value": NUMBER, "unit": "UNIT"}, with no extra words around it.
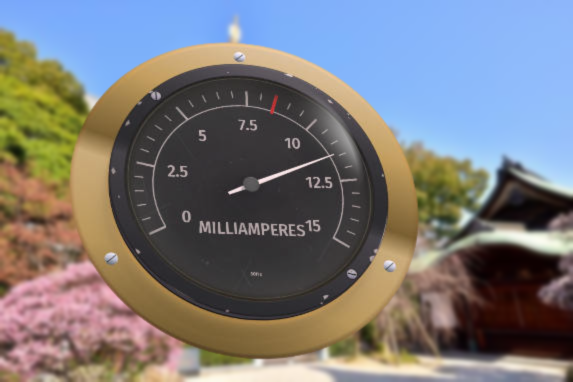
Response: {"value": 11.5, "unit": "mA"}
